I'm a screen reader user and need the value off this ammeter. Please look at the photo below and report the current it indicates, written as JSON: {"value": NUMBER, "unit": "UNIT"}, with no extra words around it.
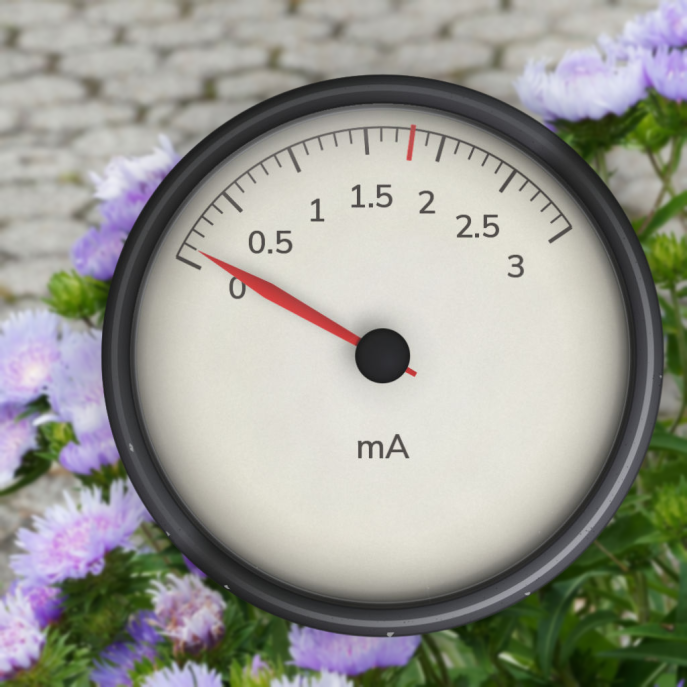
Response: {"value": 0.1, "unit": "mA"}
